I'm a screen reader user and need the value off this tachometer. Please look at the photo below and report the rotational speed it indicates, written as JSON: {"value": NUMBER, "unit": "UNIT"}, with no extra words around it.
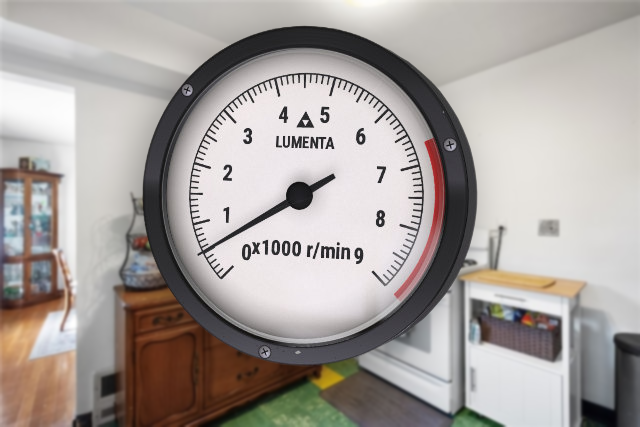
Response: {"value": 500, "unit": "rpm"}
